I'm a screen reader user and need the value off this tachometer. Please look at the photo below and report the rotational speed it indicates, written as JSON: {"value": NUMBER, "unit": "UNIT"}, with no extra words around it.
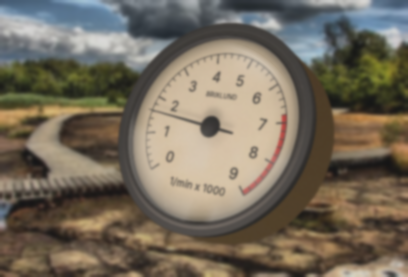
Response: {"value": 1600, "unit": "rpm"}
